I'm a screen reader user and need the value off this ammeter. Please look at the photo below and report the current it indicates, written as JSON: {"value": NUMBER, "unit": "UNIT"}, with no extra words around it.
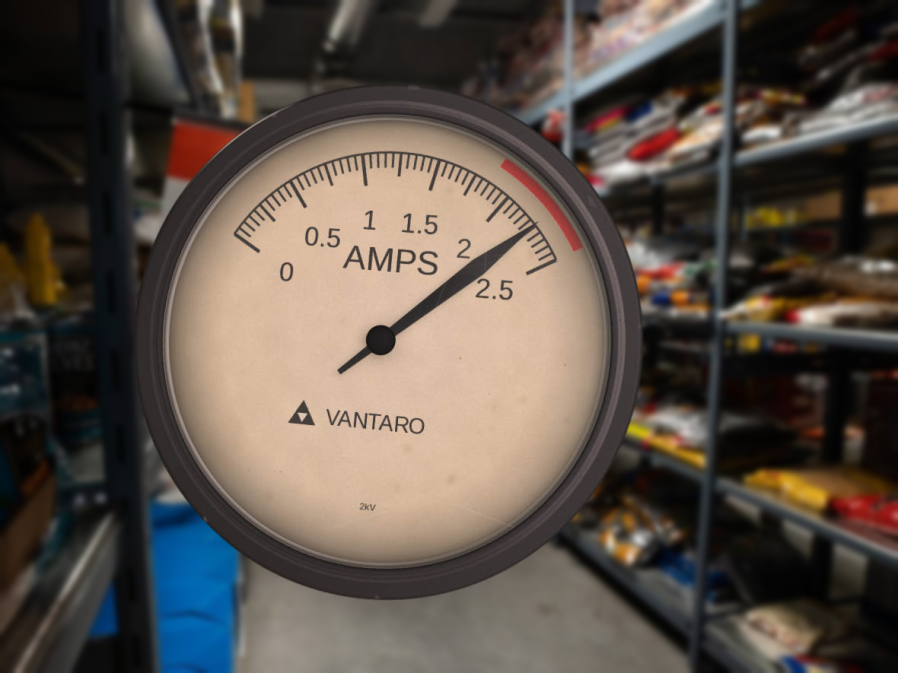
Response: {"value": 2.25, "unit": "A"}
